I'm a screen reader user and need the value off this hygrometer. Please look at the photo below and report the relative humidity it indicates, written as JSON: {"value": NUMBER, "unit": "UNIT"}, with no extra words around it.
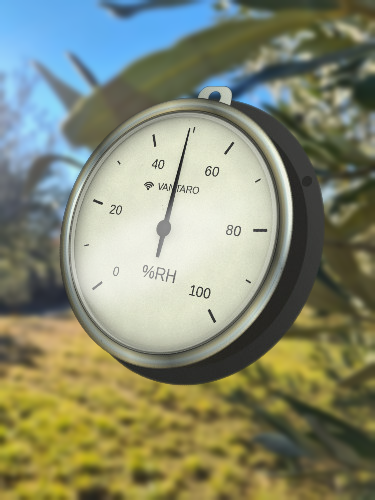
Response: {"value": 50, "unit": "%"}
